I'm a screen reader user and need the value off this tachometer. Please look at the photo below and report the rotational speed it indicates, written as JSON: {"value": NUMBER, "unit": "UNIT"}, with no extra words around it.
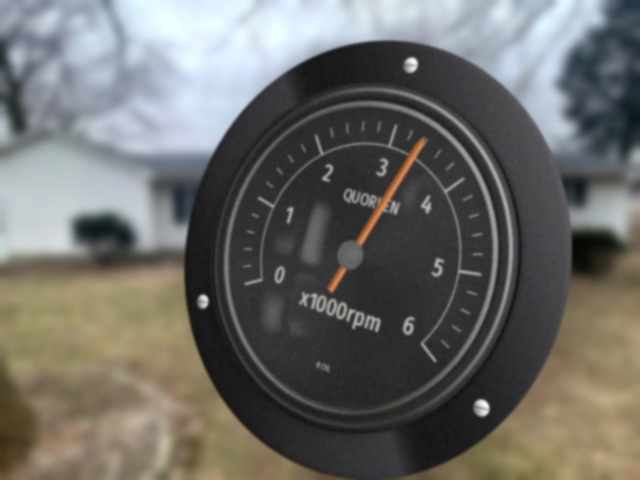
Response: {"value": 3400, "unit": "rpm"}
